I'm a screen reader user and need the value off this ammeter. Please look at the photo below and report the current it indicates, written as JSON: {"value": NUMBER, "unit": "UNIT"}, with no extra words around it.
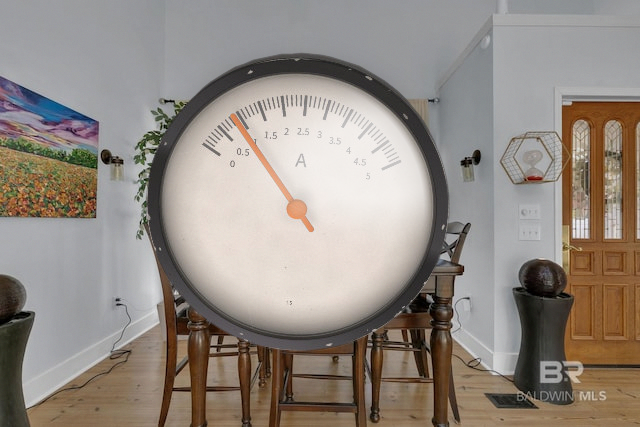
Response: {"value": 0.9, "unit": "A"}
